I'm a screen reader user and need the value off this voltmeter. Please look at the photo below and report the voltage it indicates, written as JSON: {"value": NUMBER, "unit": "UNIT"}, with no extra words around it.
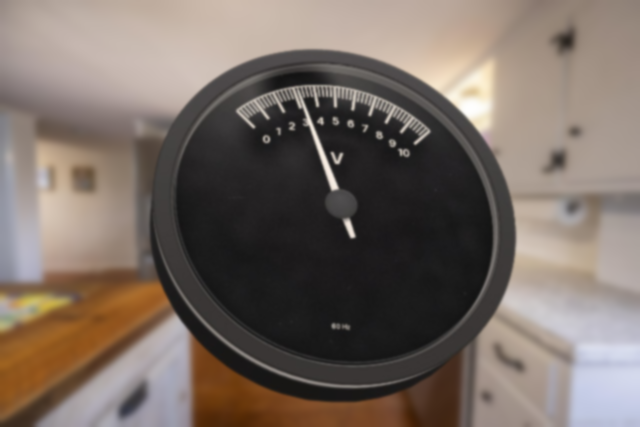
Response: {"value": 3, "unit": "V"}
